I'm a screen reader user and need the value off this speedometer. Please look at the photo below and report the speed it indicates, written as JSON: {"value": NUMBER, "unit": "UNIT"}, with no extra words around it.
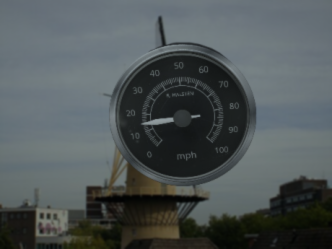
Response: {"value": 15, "unit": "mph"}
